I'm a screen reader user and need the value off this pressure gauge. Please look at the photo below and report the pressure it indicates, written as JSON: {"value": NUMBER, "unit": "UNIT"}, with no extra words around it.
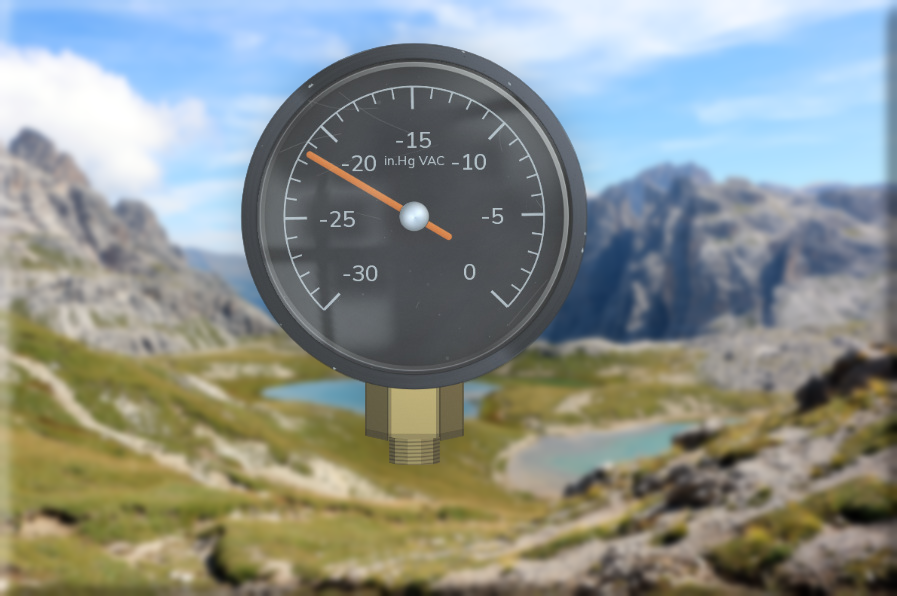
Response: {"value": -21.5, "unit": "inHg"}
